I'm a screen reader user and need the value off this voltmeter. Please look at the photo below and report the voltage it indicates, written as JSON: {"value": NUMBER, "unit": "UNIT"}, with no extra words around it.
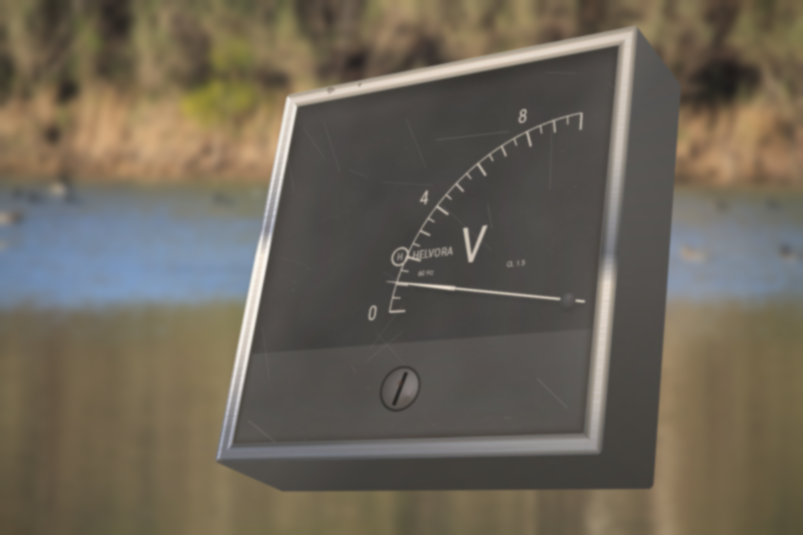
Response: {"value": 1, "unit": "V"}
